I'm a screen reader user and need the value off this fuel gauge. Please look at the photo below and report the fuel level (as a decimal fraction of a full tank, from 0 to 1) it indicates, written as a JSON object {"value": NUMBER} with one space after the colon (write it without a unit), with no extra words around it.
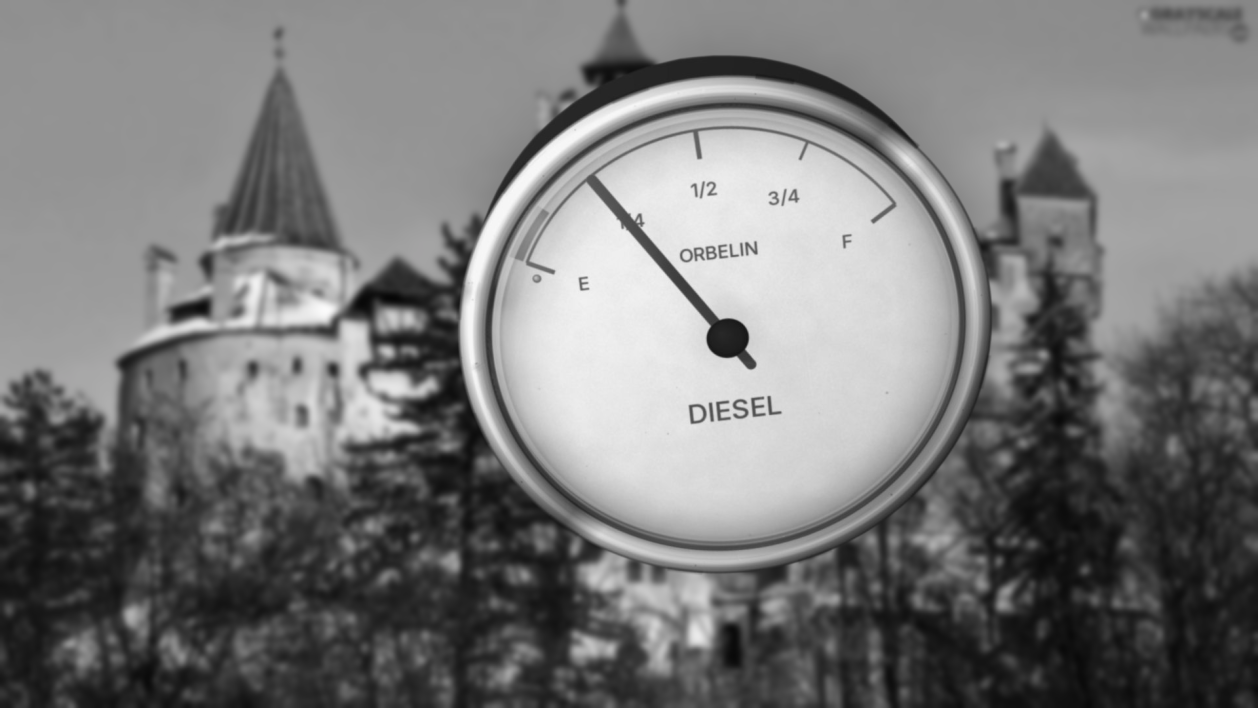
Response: {"value": 0.25}
